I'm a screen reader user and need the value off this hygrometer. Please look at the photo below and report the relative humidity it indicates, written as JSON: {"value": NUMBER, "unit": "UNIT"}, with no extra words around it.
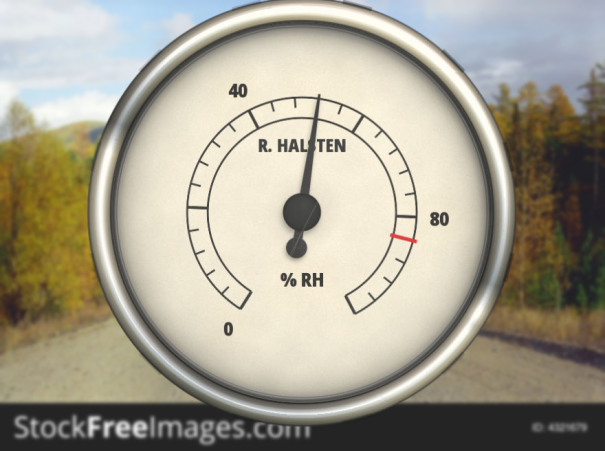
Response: {"value": 52, "unit": "%"}
